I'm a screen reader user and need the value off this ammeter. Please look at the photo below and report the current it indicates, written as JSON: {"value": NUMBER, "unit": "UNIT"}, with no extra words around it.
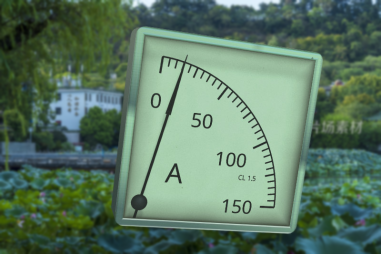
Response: {"value": 15, "unit": "A"}
